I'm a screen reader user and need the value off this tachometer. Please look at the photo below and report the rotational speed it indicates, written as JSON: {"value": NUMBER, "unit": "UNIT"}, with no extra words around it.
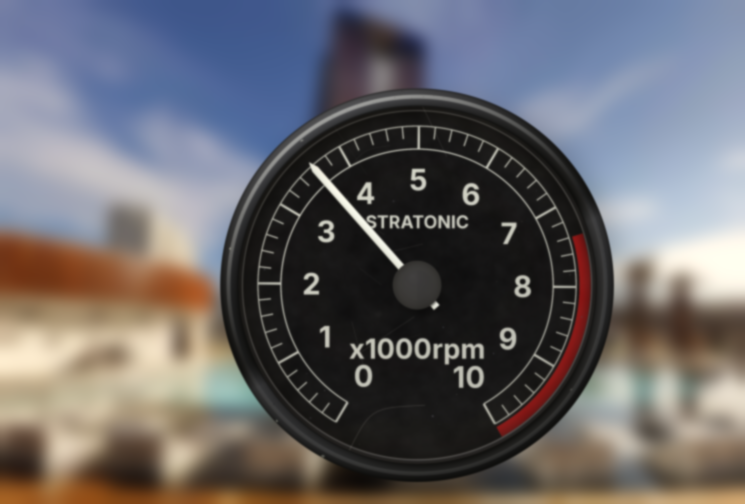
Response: {"value": 3600, "unit": "rpm"}
